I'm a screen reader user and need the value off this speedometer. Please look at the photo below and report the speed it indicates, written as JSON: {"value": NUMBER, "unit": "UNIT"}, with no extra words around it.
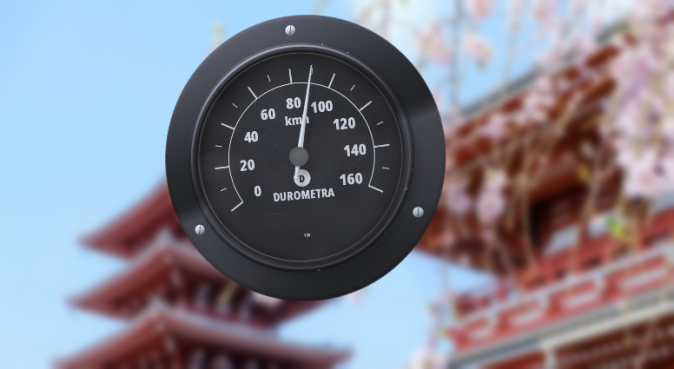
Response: {"value": 90, "unit": "km/h"}
